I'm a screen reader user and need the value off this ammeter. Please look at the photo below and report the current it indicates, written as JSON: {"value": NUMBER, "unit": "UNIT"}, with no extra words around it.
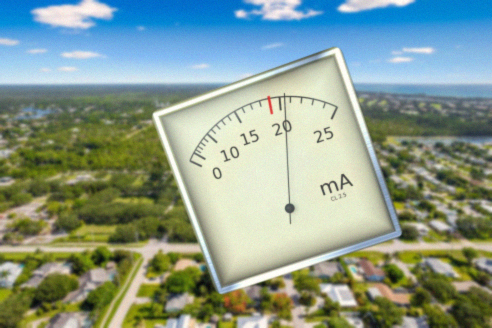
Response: {"value": 20.5, "unit": "mA"}
